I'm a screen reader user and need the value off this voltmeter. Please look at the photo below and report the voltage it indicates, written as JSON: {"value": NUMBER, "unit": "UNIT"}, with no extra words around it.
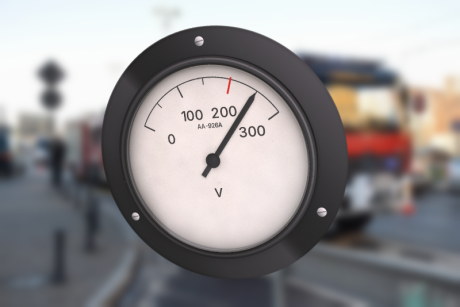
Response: {"value": 250, "unit": "V"}
